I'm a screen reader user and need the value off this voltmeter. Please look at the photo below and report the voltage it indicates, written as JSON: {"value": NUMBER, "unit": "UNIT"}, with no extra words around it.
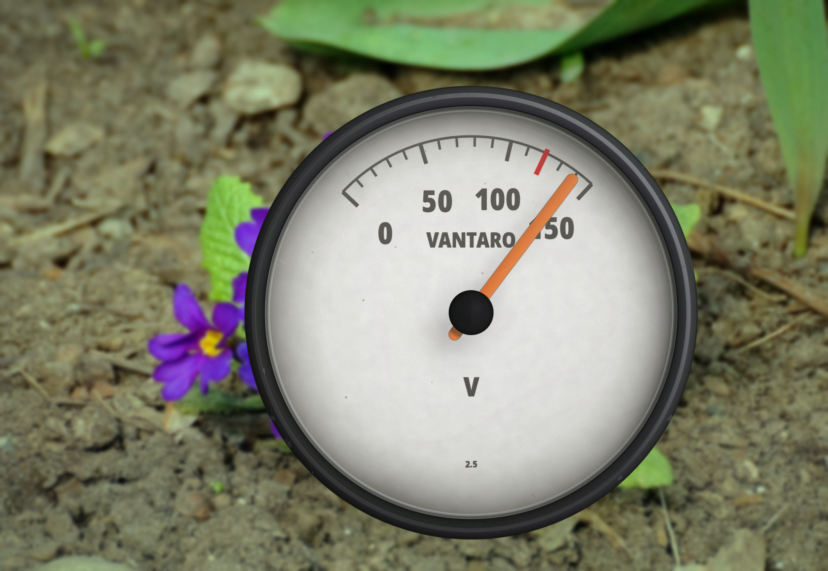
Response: {"value": 140, "unit": "V"}
